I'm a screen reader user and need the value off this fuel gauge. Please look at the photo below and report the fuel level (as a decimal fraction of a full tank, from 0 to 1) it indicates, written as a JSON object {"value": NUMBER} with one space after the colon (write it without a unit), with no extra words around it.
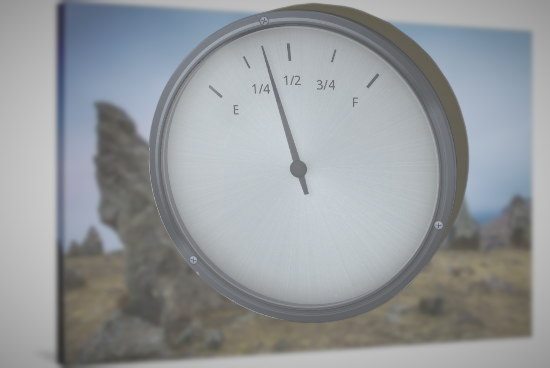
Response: {"value": 0.375}
